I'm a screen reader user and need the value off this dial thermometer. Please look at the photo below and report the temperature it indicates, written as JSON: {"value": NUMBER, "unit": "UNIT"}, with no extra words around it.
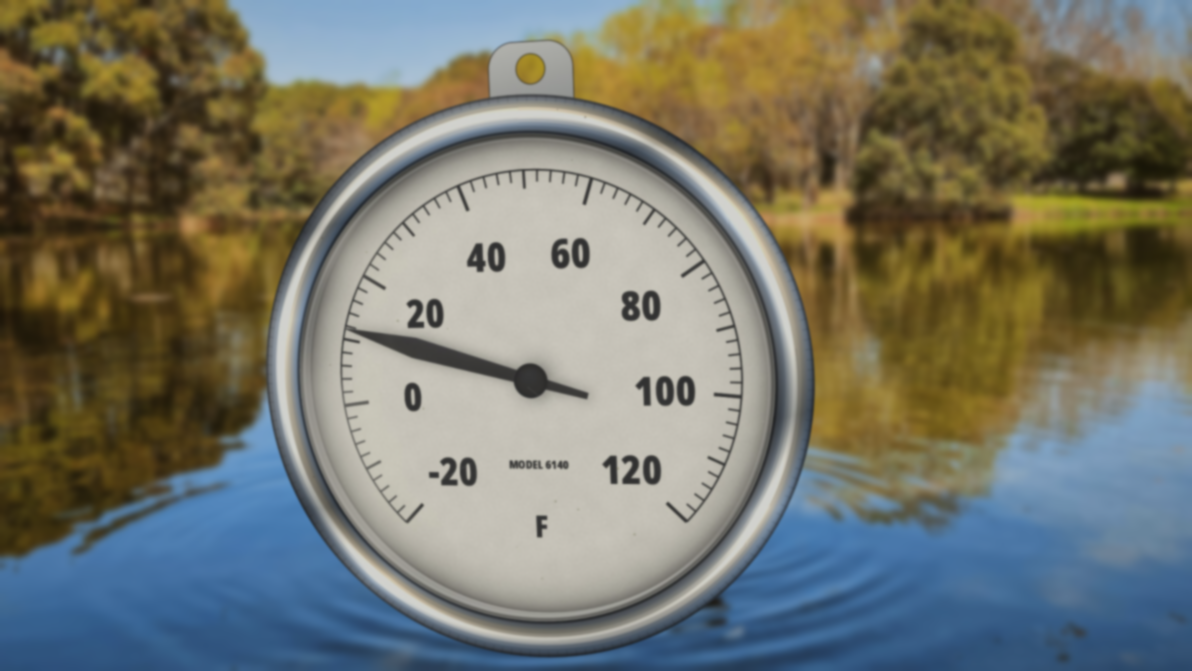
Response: {"value": 12, "unit": "°F"}
